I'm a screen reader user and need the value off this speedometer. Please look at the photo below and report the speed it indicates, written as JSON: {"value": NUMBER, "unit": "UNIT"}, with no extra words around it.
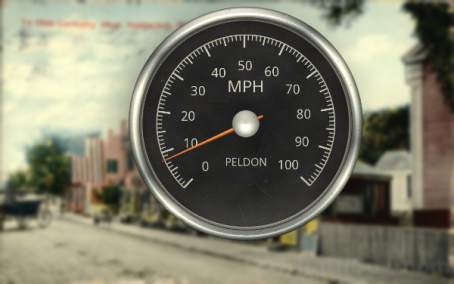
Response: {"value": 8, "unit": "mph"}
